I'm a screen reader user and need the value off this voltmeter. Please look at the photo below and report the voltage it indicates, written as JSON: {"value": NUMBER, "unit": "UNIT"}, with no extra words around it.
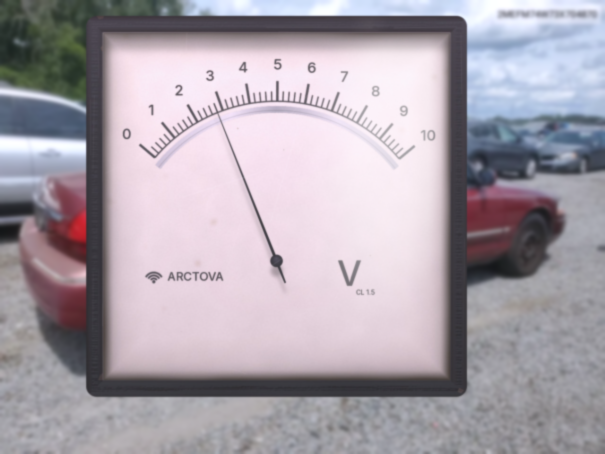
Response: {"value": 2.8, "unit": "V"}
